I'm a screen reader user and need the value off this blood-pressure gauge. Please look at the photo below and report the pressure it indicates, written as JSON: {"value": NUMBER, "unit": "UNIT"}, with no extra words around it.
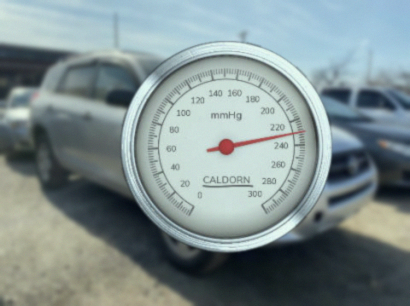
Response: {"value": 230, "unit": "mmHg"}
